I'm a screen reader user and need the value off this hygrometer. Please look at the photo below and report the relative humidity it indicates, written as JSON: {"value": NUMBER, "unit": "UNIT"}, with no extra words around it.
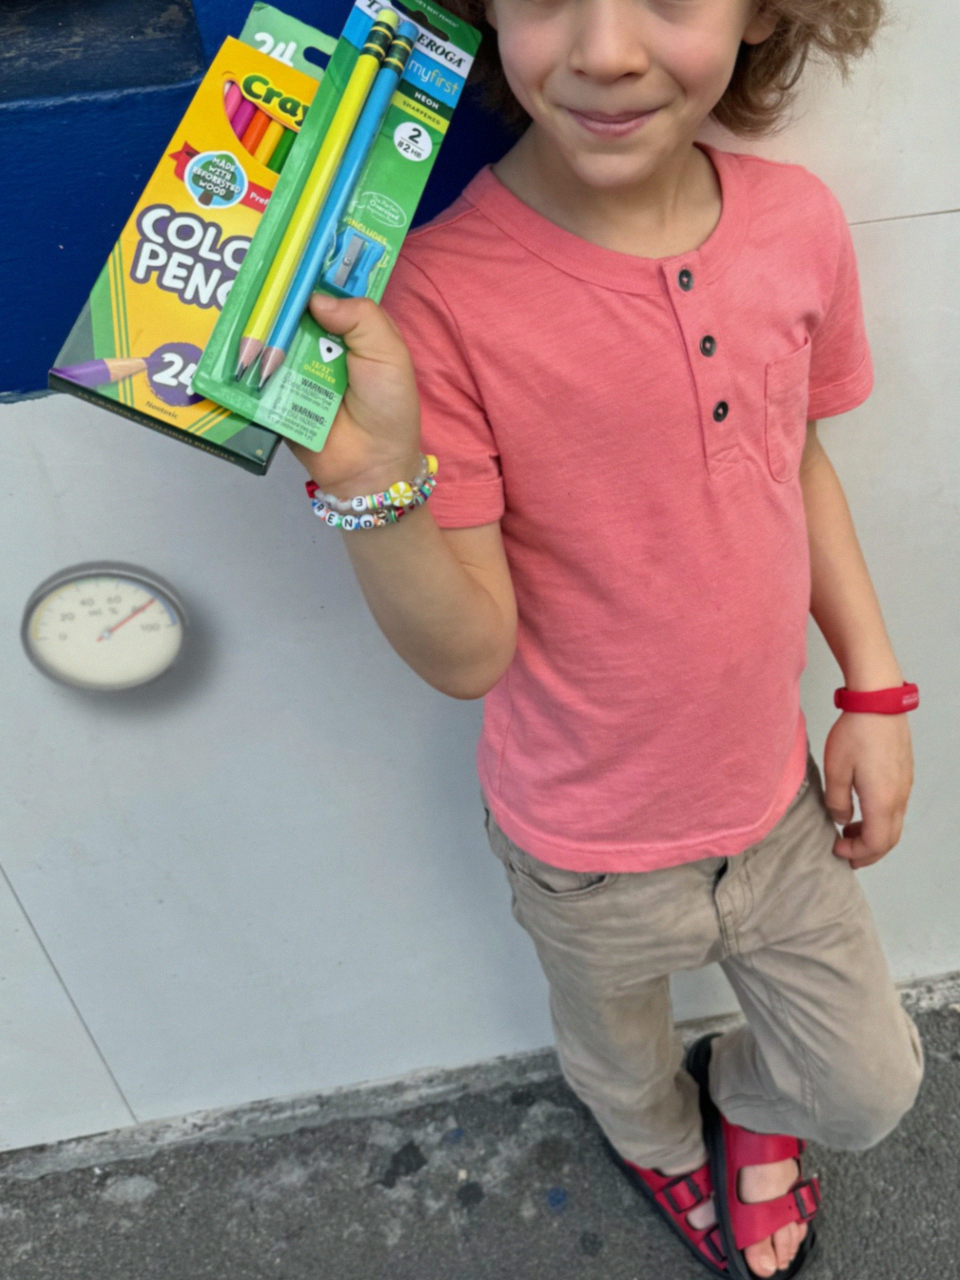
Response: {"value": 80, "unit": "%"}
